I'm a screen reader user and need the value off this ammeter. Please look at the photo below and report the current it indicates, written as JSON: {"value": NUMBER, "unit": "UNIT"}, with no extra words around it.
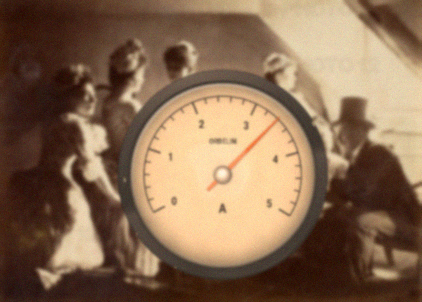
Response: {"value": 3.4, "unit": "A"}
